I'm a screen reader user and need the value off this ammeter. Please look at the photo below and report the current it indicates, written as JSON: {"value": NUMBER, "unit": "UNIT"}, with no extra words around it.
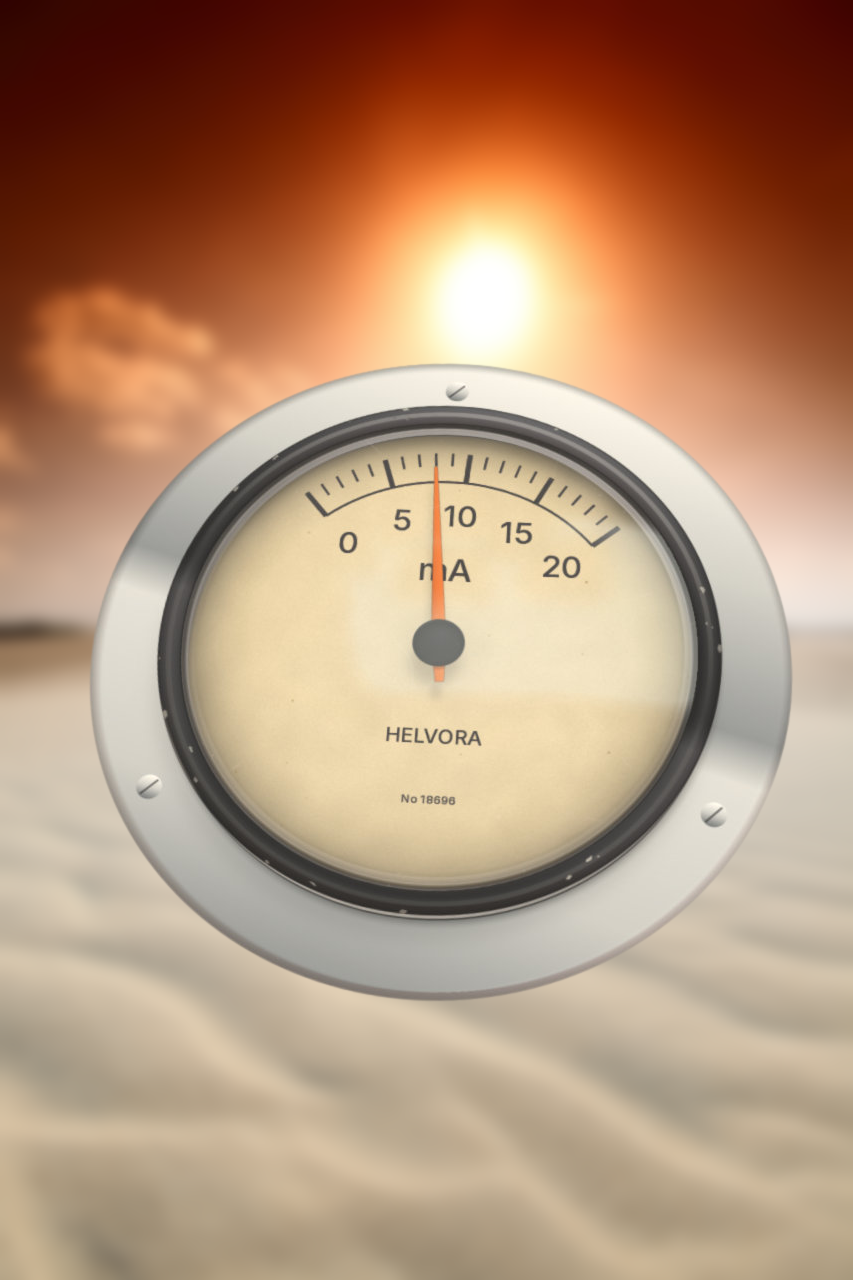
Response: {"value": 8, "unit": "mA"}
